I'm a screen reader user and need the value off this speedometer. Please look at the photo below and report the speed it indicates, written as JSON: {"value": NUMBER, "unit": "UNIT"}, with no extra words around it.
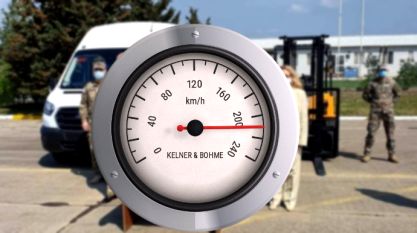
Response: {"value": 210, "unit": "km/h"}
